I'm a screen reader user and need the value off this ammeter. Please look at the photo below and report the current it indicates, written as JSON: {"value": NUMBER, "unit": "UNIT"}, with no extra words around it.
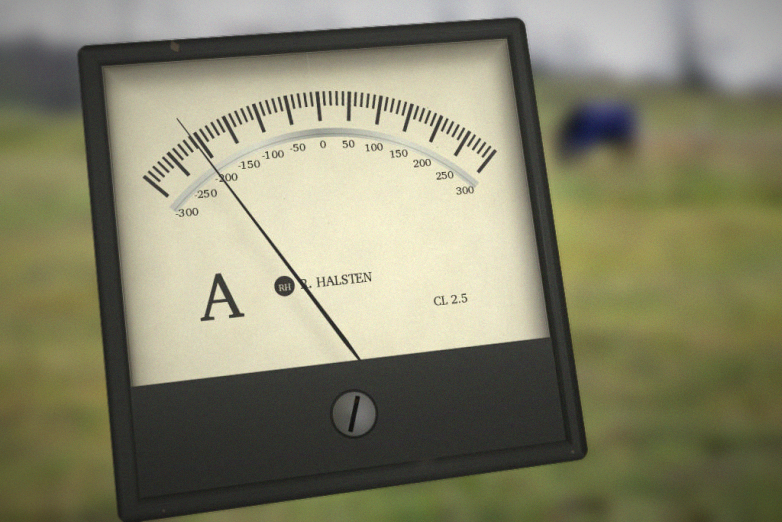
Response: {"value": -210, "unit": "A"}
